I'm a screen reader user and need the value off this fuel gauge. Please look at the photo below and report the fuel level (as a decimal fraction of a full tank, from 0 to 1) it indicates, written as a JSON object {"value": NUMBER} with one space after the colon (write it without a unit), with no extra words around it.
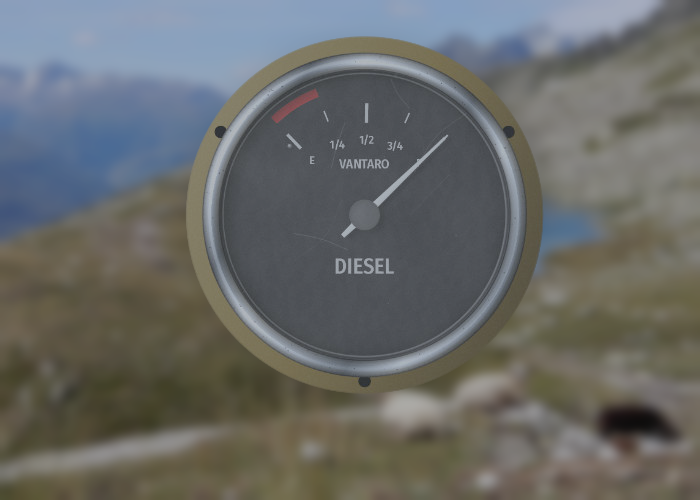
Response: {"value": 1}
